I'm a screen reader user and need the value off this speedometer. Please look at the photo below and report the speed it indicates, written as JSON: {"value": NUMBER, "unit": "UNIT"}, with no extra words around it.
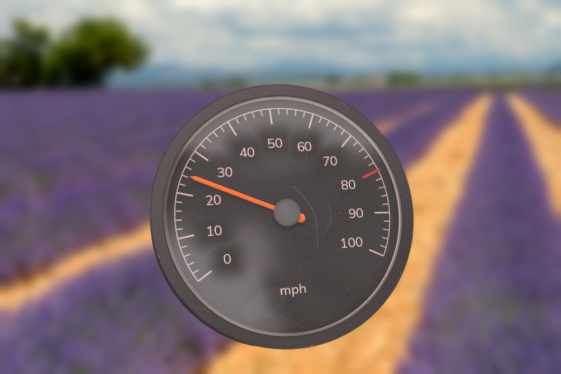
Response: {"value": 24, "unit": "mph"}
